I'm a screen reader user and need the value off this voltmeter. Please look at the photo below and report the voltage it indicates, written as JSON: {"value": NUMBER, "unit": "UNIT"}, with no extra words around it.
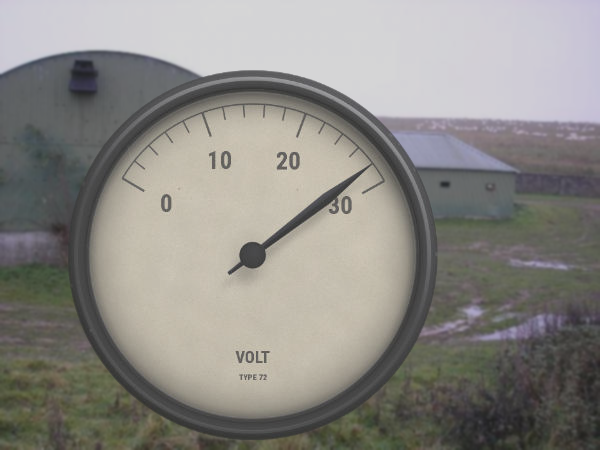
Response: {"value": 28, "unit": "V"}
